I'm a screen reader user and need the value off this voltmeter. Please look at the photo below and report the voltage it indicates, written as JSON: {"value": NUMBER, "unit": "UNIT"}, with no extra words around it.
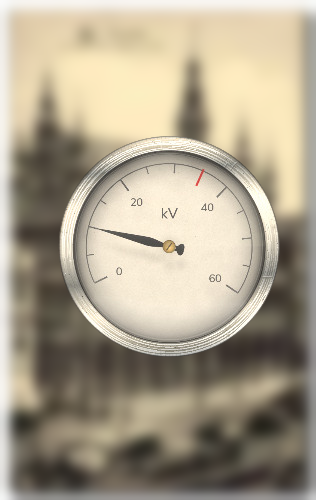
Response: {"value": 10, "unit": "kV"}
